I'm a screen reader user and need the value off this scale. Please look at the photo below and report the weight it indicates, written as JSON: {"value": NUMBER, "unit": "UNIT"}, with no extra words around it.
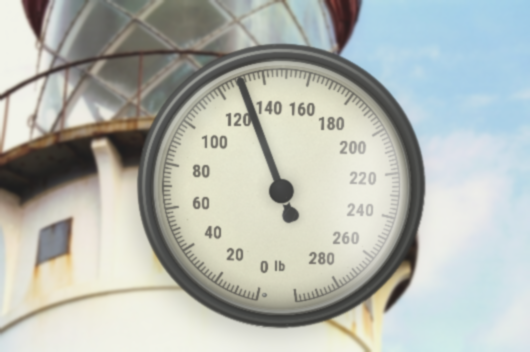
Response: {"value": 130, "unit": "lb"}
